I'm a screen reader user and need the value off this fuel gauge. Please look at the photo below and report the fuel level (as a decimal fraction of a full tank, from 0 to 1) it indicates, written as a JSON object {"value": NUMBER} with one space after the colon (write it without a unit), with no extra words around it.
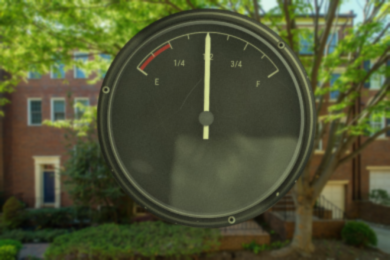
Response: {"value": 0.5}
